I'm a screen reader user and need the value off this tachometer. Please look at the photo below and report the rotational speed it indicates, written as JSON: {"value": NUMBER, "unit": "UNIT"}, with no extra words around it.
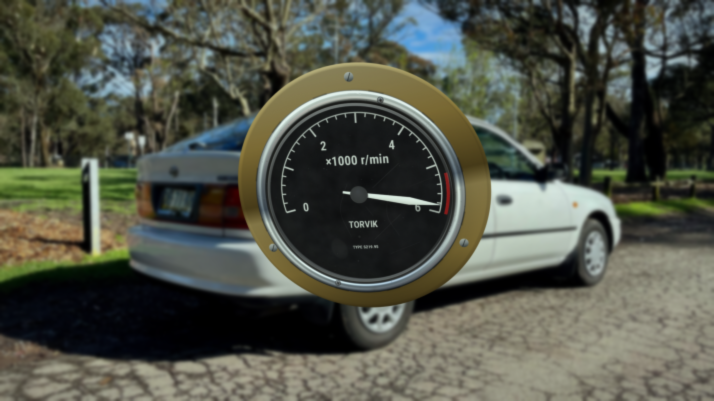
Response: {"value": 5800, "unit": "rpm"}
